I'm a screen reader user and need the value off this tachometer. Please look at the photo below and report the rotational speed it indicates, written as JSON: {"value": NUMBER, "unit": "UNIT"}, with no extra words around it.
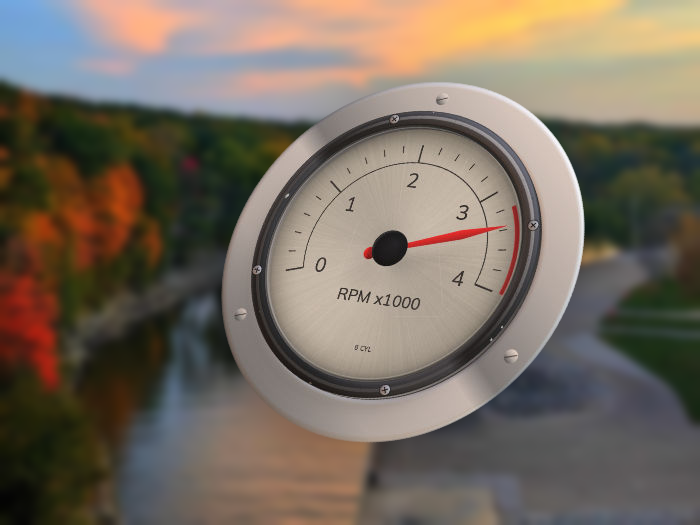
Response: {"value": 3400, "unit": "rpm"}
